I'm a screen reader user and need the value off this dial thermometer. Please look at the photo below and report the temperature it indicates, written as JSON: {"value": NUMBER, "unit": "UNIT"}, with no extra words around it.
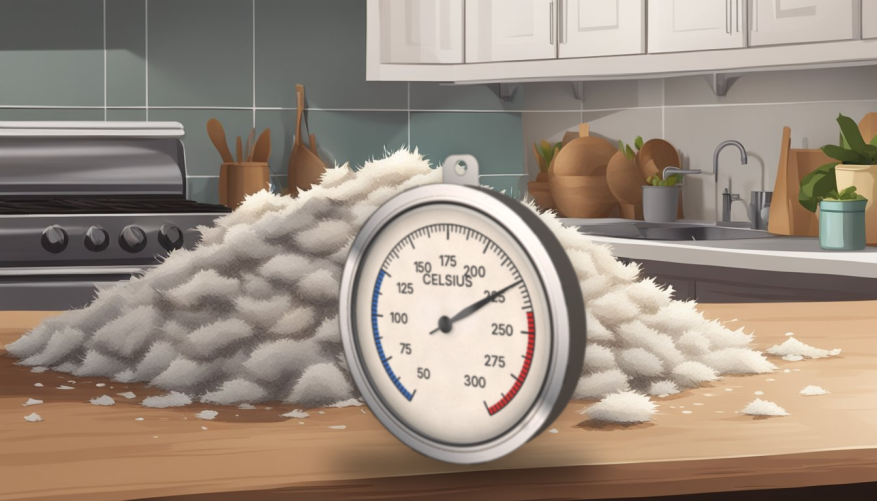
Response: {"value": 225, "unit": "°C"}
